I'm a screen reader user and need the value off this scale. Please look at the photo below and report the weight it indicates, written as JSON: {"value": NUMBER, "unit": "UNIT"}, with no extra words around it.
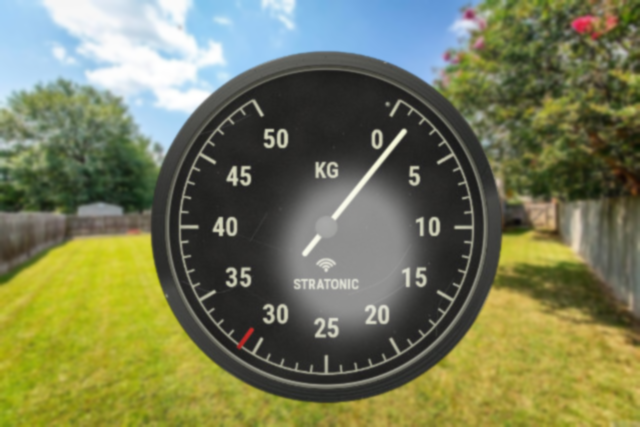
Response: {"value": 1.5, "unit": "kg"}
